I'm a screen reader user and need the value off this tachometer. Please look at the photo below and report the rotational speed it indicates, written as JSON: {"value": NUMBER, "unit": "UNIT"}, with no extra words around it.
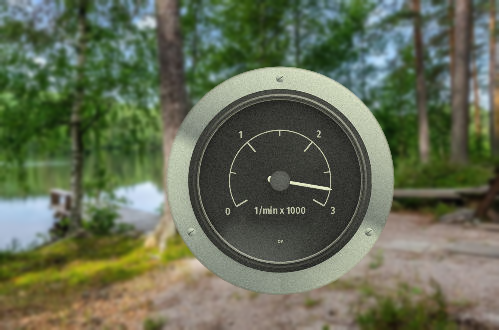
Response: {"value": 2750, "unit": "rpm"}
